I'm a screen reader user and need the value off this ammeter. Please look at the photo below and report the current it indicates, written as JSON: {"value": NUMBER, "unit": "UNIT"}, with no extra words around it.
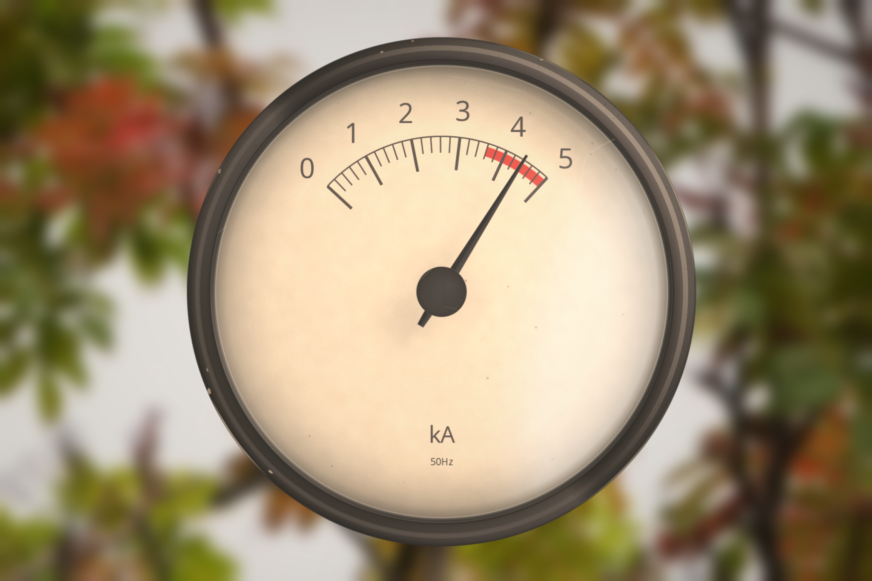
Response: {"value": 4.4, "unit": "kA"}
